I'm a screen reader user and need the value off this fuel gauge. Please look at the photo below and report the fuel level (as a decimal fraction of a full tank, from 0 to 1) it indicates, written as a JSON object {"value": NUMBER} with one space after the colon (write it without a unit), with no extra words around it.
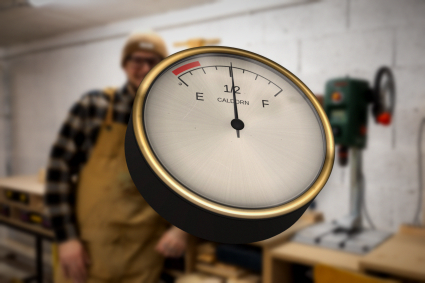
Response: {"value": 0.5}
